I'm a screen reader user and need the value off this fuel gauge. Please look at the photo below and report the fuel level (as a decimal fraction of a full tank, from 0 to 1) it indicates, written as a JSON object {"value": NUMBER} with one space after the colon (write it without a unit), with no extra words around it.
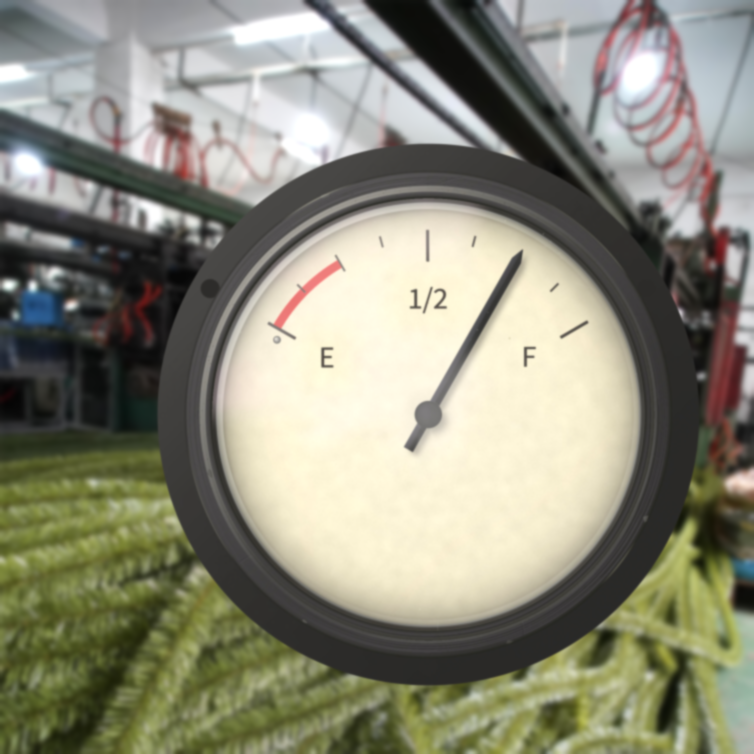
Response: {"value": 0.75}
